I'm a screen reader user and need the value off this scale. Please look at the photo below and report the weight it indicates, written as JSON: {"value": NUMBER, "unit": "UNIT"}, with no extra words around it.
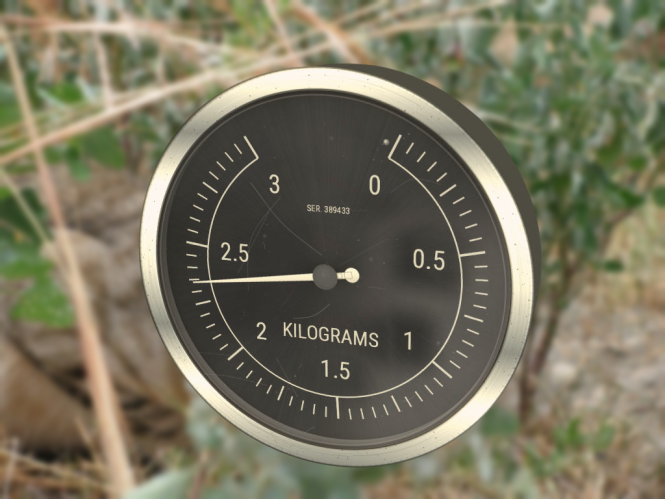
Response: {"value": 2.35, "unit": "kg"}
